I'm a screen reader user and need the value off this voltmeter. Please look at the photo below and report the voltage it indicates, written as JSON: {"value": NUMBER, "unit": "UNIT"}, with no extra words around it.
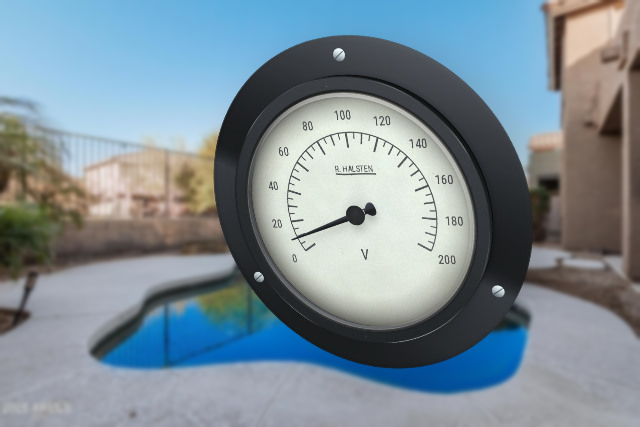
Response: {"value": 10, "unit": "V"}
